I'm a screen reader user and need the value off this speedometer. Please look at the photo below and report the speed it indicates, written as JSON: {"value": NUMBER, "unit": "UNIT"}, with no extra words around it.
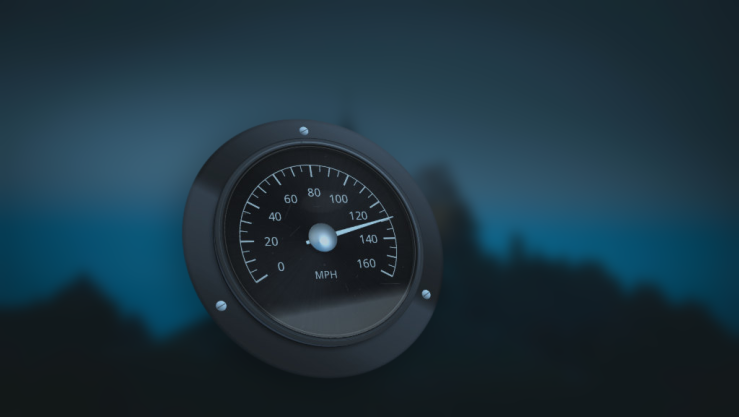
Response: {"value": 130, "unit": "mph"}
